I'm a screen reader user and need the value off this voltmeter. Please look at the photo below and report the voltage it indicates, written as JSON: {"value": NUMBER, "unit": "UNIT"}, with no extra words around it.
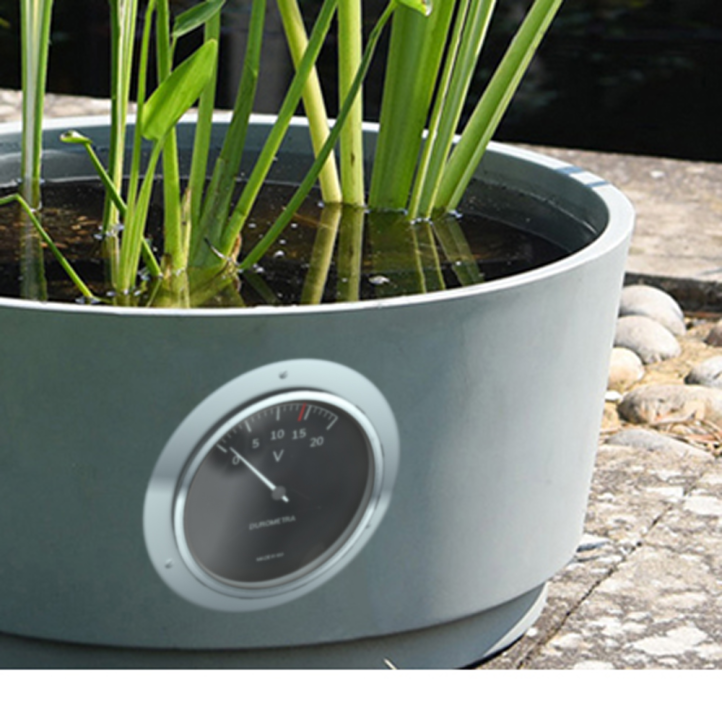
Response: {"value": 1, "unit": "V"}
